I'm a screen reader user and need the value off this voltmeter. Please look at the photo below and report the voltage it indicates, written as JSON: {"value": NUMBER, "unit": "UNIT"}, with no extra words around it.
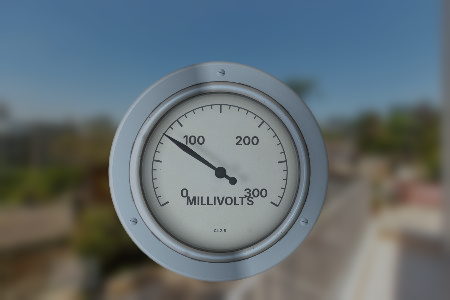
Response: {"value": 80, "unit": "mV"}
